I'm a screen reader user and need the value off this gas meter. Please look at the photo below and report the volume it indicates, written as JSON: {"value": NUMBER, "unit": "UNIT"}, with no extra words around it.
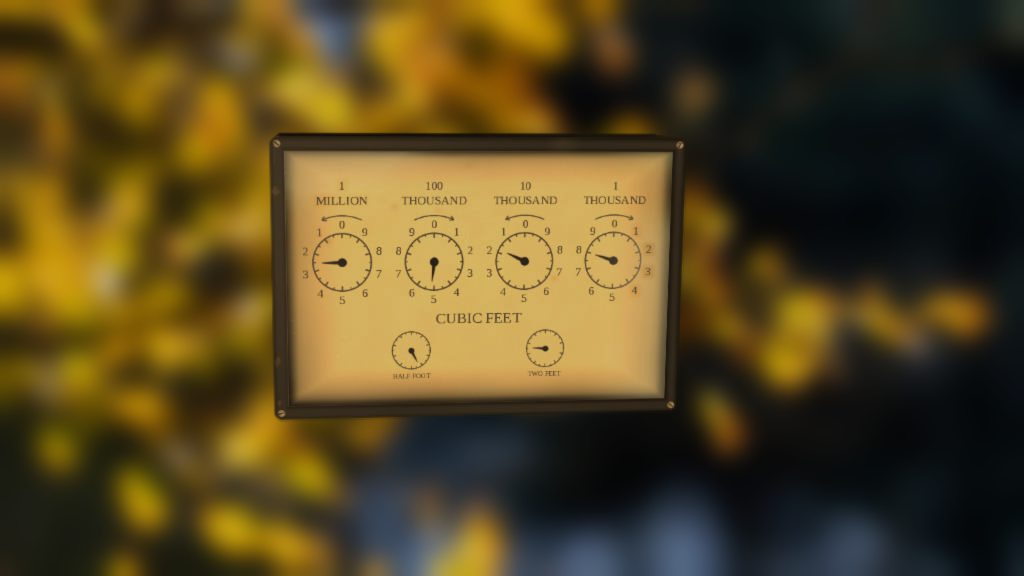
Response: {"value": 251800, "unit": "ft³"}
